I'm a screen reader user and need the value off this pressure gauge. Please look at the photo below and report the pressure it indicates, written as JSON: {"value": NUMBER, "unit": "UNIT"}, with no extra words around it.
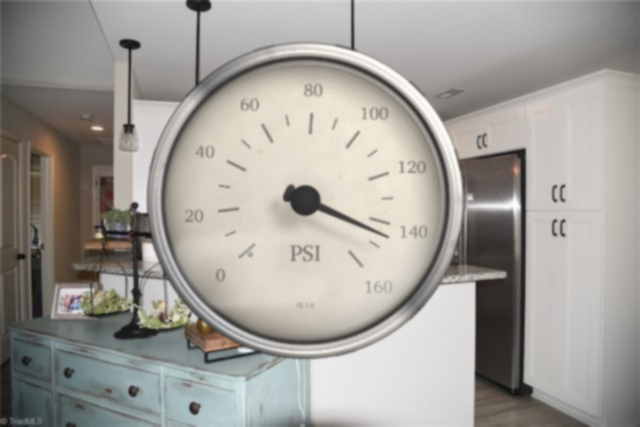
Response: {"value": 145, "unit": "psi"}
